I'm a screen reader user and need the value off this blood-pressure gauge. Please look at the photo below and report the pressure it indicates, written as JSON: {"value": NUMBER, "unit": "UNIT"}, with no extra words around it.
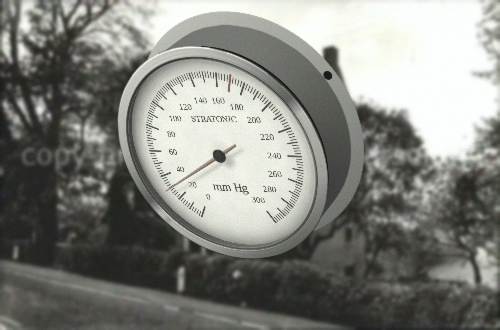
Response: {"value": 30, "unit": "mmHg"}
